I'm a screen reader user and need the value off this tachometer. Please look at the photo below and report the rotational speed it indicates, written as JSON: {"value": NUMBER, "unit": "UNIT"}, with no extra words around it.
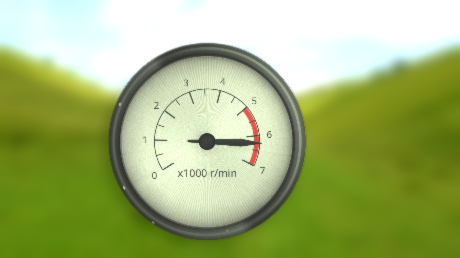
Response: {"value": 6250, "unit": "rpm"}
